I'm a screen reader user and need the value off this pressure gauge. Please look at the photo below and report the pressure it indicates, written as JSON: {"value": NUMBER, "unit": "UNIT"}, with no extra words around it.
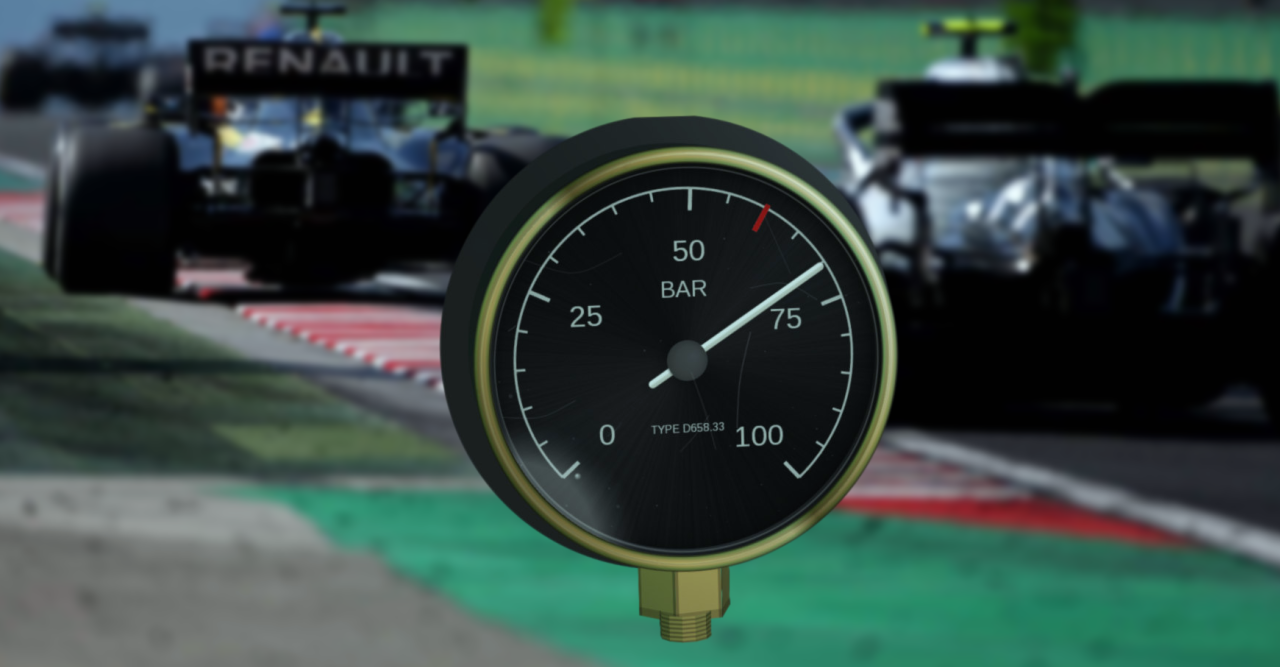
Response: {"value": 70, "unit": "bar"}
